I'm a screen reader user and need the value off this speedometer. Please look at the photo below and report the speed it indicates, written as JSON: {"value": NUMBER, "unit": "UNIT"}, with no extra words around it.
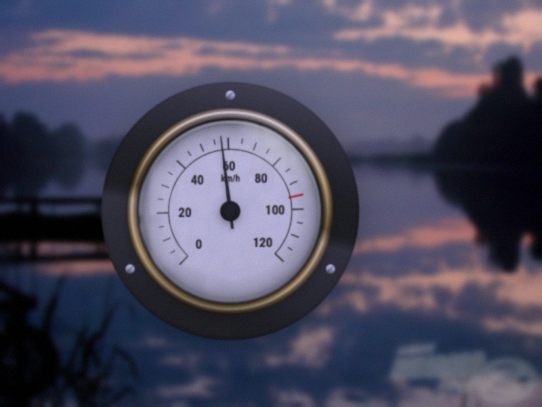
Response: {"value": 57.5, "unit": "km/h"}
